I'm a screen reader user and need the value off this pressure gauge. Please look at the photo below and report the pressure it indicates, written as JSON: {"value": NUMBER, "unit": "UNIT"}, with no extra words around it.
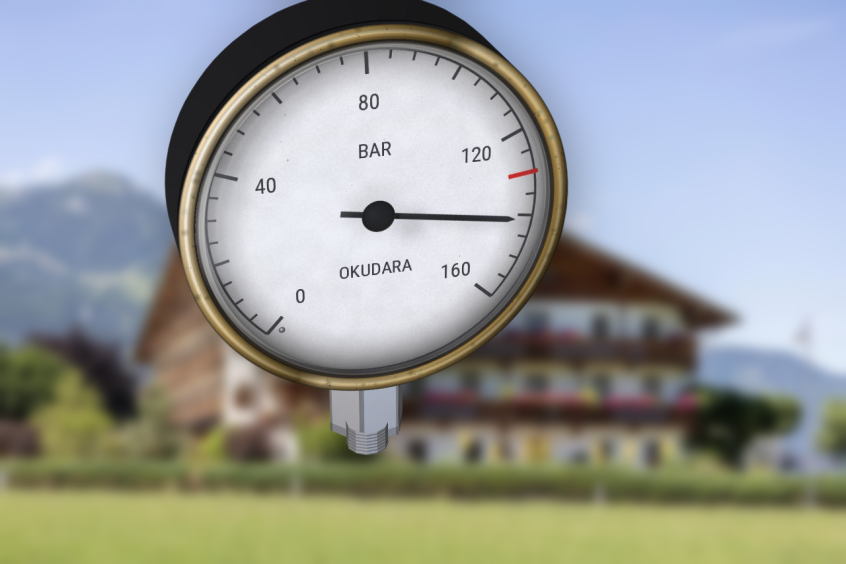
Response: {"value": 140, "unit": "bar"}
